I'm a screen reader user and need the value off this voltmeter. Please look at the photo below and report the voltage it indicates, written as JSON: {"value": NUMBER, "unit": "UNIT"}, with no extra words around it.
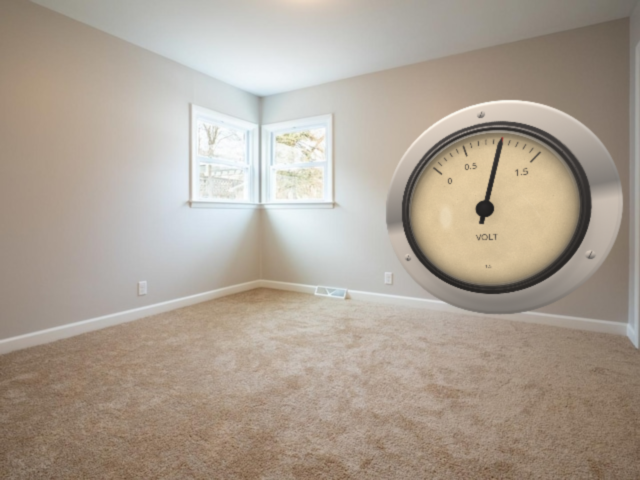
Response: {"value": 1, "unit": "V"}
